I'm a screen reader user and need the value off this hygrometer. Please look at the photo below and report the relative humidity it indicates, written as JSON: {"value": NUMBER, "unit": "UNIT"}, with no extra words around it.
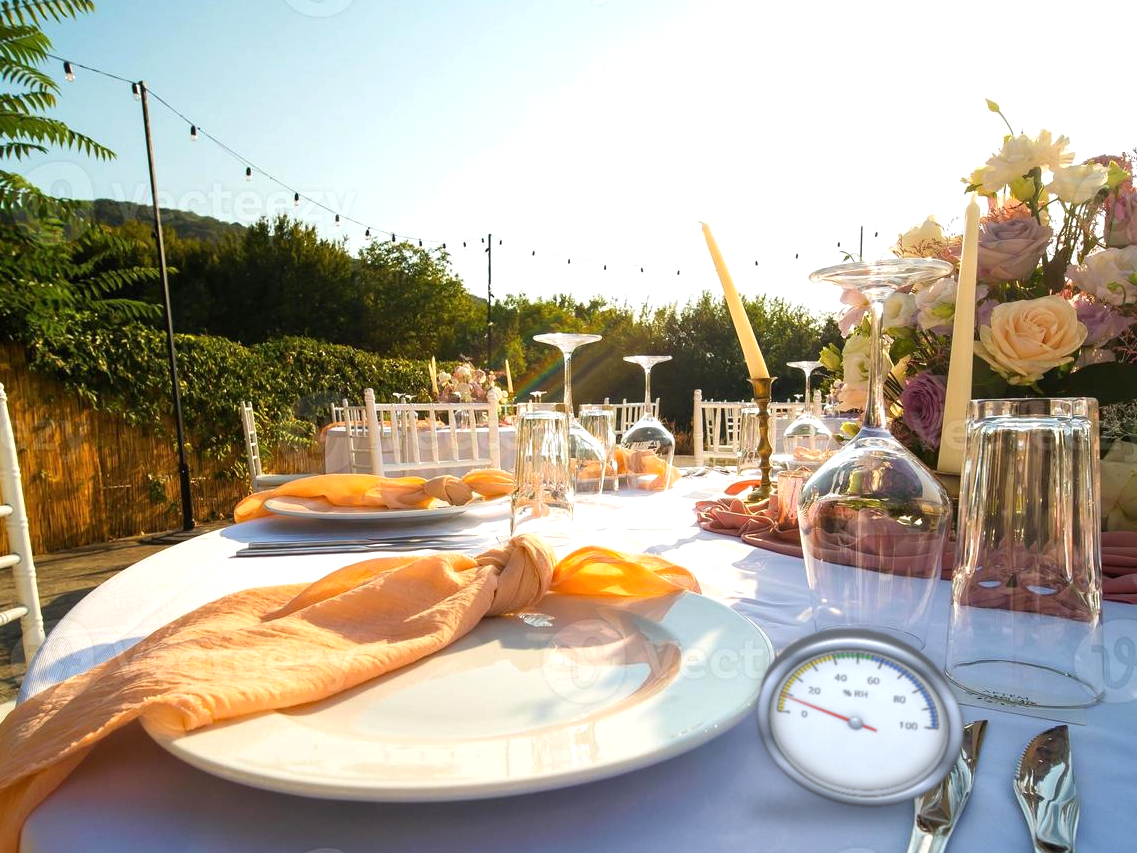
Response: {"value": 10, "unit": "%"}
